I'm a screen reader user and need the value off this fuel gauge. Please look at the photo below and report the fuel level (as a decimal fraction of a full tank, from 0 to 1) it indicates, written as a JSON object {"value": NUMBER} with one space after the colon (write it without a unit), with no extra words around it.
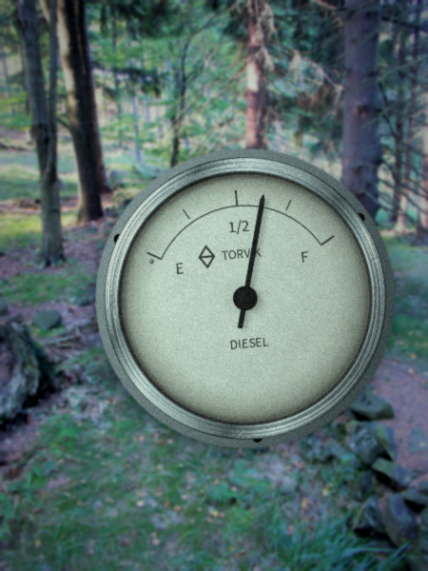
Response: {"value": 0.625}
